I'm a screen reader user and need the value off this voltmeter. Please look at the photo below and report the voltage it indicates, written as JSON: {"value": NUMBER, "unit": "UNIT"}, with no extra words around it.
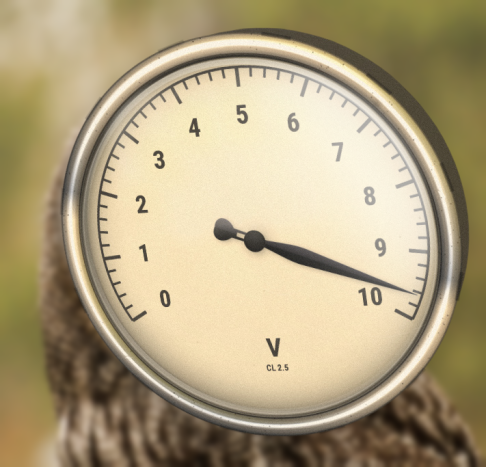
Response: {"value": 9.6, "unit": "V"}
